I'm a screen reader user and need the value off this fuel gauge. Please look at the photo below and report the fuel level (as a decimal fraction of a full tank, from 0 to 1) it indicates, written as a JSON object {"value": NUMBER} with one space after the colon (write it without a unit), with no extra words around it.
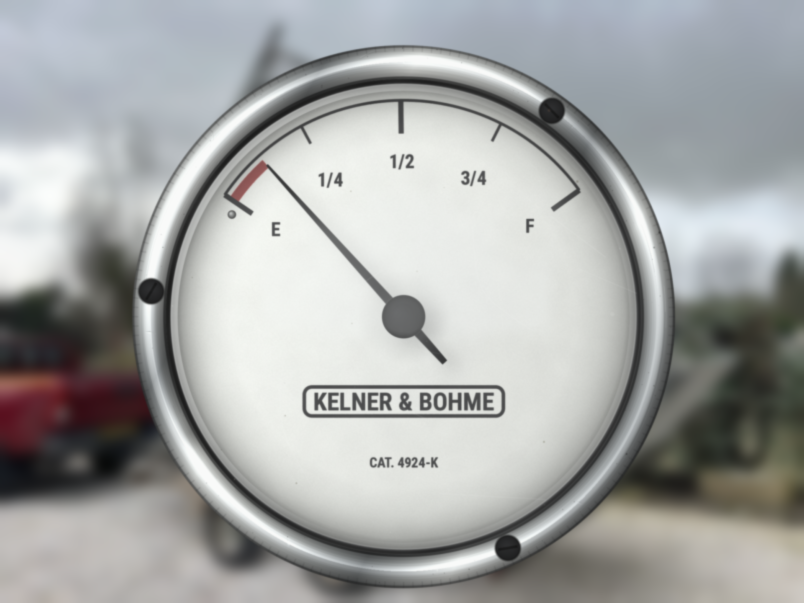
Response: {"value": 0.125}
